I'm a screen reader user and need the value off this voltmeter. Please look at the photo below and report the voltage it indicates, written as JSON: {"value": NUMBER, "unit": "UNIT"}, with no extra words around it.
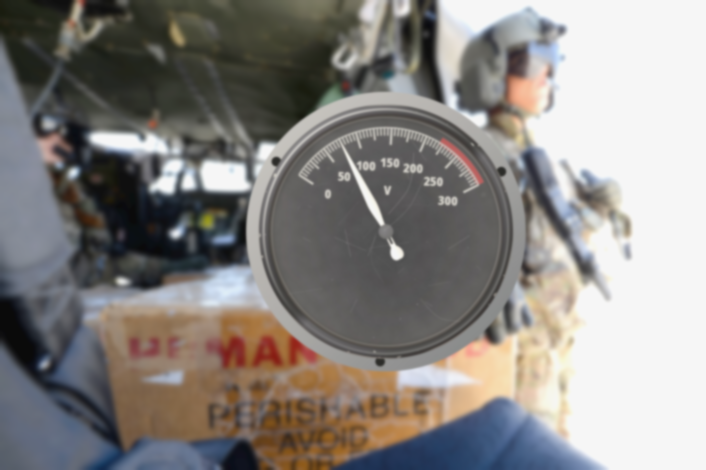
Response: {"value": 75, "unit": "V"}
